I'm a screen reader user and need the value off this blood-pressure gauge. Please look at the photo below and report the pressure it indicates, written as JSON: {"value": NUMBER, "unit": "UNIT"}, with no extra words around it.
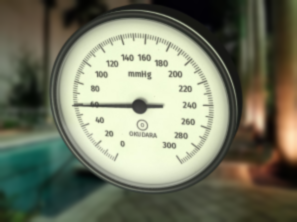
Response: {"value": 60, "unit": "mmHg"}
